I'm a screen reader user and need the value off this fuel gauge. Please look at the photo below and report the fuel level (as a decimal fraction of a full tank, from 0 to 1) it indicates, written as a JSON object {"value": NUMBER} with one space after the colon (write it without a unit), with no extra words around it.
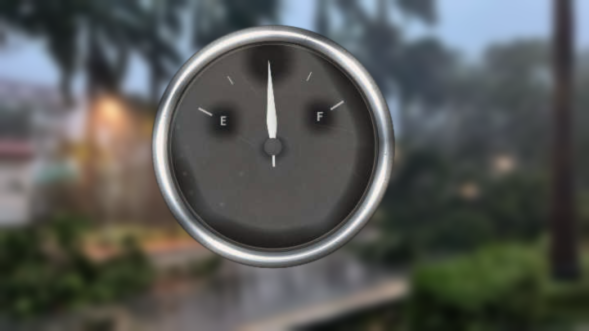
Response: {"value": 0.5}
